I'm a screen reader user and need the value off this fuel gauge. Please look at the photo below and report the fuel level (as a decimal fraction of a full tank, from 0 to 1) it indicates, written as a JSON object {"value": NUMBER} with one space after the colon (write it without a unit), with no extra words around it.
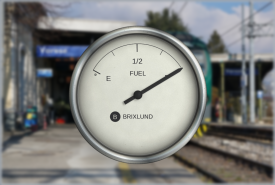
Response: {"value": 1}
